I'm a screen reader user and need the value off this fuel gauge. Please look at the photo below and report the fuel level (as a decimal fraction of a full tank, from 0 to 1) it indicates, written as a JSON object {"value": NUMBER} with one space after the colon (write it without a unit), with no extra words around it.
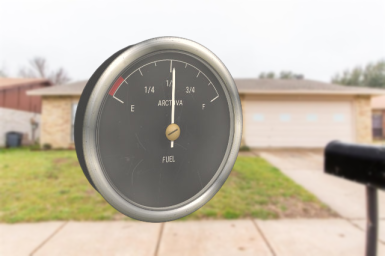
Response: {"value": 0.5}
